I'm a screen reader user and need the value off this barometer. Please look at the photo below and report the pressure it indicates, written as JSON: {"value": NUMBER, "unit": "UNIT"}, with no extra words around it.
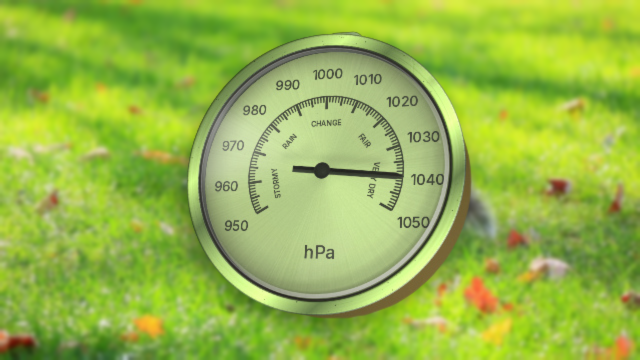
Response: {"value": 1040, "unit": "hPa"}
